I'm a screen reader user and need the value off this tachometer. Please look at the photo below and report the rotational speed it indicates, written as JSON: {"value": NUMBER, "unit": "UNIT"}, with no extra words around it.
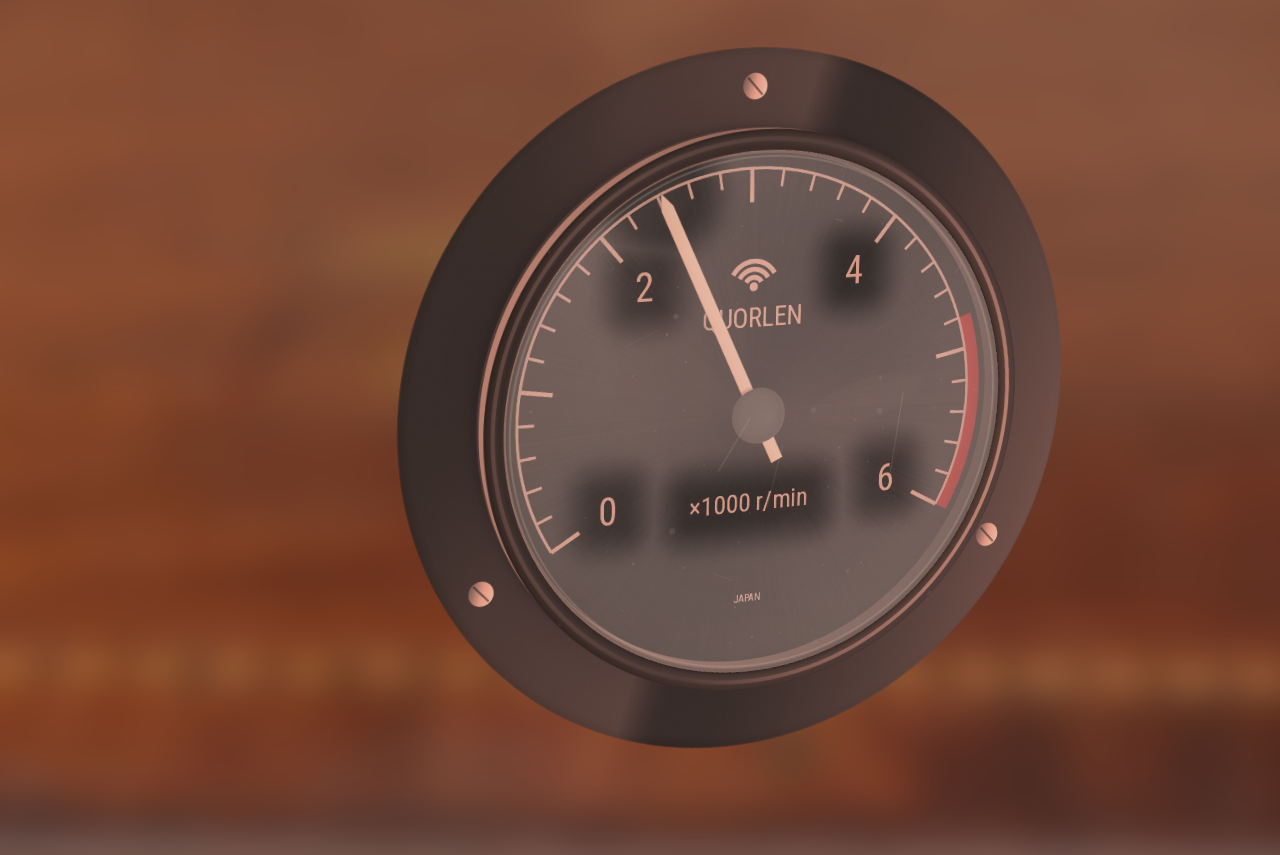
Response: {"value": 2400, "unit": "rpm"}
